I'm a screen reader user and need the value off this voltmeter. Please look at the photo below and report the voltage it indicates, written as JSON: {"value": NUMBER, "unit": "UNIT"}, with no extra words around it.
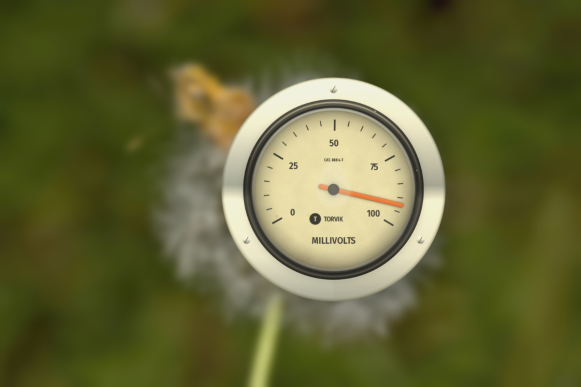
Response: {"value": 92.5, "unit": "mV"}
